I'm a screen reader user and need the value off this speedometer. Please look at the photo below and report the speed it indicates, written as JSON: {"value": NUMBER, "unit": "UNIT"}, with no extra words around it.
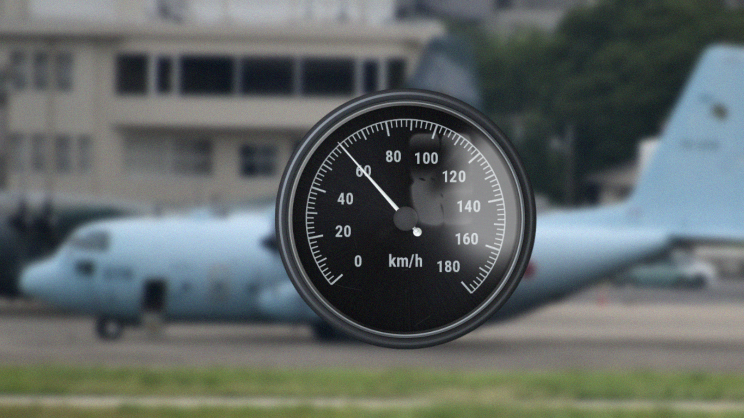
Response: {"value": 60, "unit": "km/h"}
